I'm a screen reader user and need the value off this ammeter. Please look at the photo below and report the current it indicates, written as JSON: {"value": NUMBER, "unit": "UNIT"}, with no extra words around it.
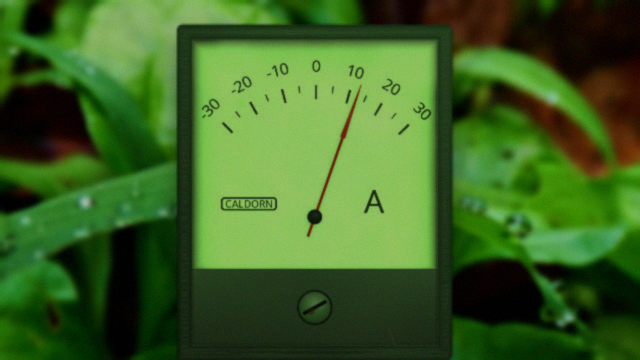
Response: {"value": 12.5, "unit": "A"}
